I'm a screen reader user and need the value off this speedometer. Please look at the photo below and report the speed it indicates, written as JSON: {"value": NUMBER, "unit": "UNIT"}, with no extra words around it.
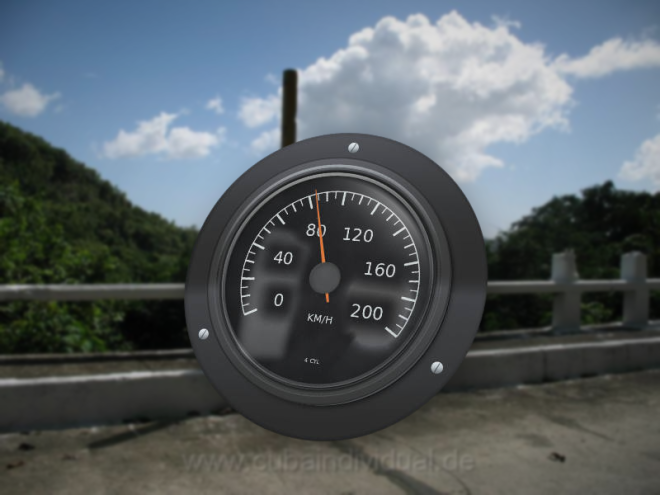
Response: {"value": 85, "unit": "km/h"}
